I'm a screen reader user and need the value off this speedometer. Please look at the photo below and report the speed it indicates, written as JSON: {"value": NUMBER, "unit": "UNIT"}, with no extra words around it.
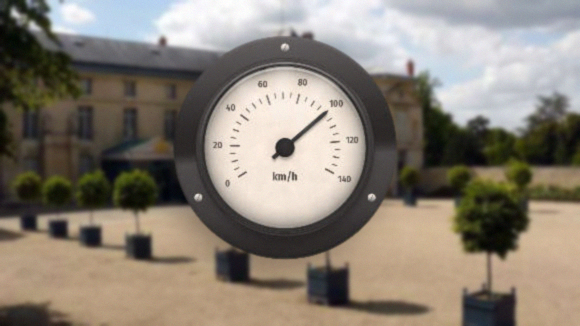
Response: {"value": 100, "unit": "km/h"}
